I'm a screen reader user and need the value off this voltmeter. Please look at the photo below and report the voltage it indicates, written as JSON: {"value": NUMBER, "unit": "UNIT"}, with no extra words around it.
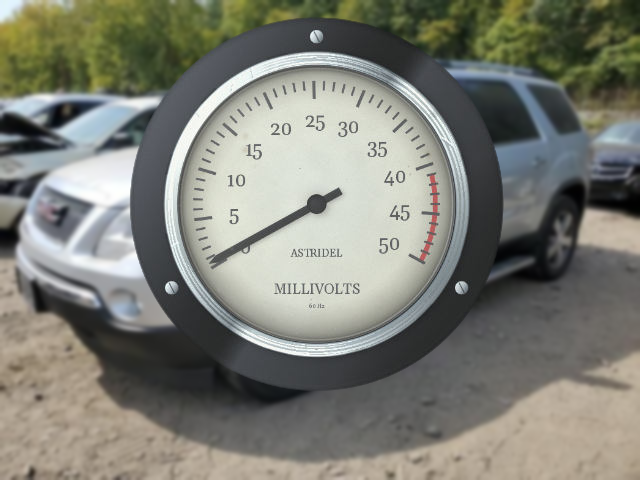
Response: {"value": 0.5, "unit": "mV"}
